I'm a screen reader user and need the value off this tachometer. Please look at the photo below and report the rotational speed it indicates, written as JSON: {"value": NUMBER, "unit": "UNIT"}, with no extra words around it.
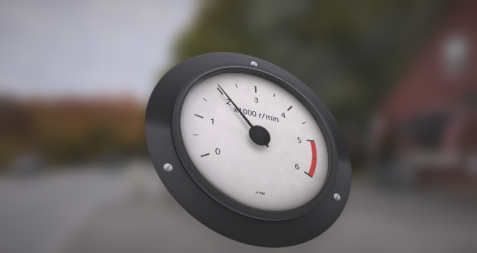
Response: {"value": 2000, "unit": "rpm"}
